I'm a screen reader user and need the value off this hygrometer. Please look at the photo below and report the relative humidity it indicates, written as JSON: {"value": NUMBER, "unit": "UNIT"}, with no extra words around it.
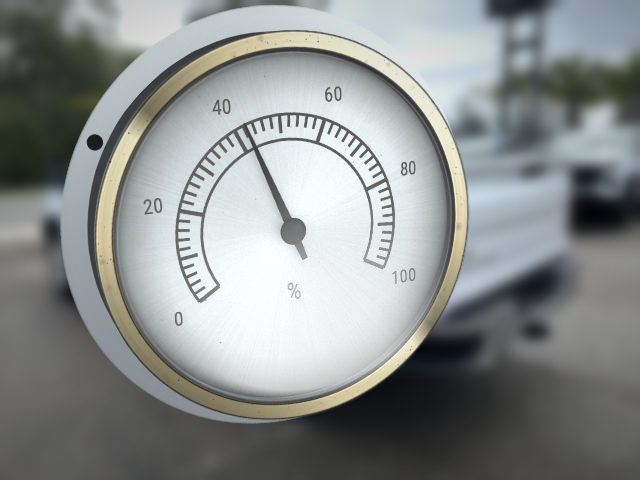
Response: {"value": 42, "unit": "%"}
